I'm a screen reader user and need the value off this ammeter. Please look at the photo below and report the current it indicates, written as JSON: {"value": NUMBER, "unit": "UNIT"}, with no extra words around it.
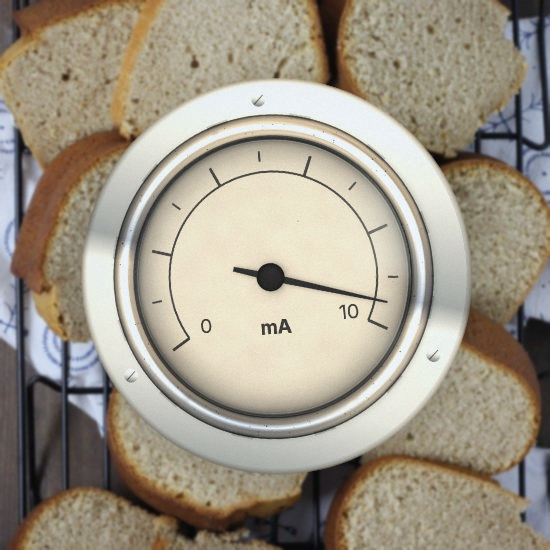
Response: {"value": 9.5, "unit": "mA"}
